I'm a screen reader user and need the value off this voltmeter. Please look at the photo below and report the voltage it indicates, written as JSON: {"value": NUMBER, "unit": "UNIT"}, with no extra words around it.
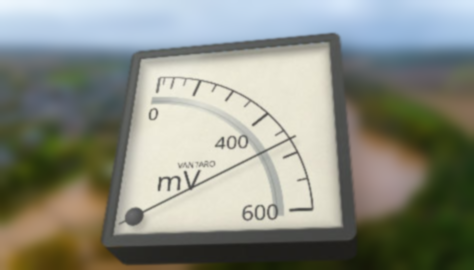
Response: {"value": 475, "unit": "mV"}
